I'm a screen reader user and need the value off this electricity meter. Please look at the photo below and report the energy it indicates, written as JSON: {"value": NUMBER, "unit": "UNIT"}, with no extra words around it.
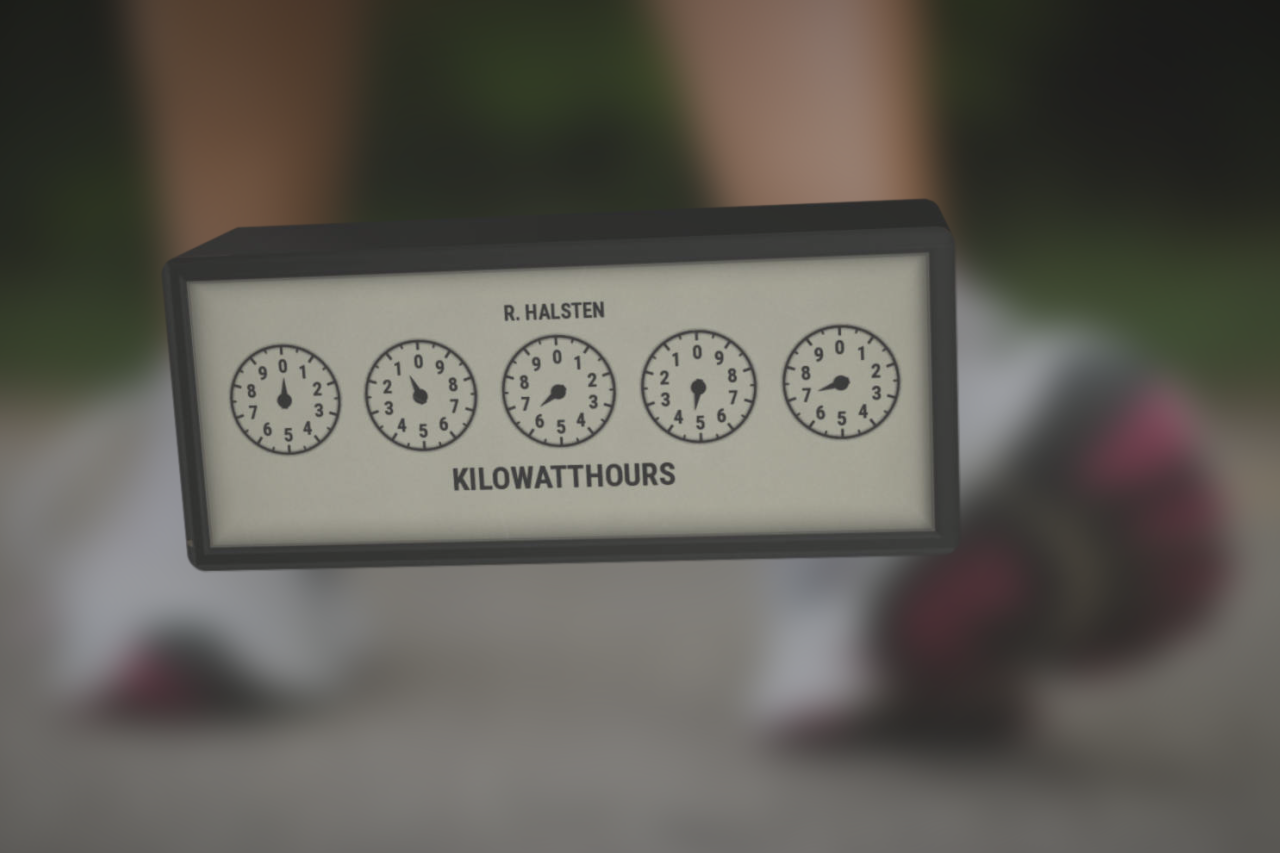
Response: {"value": 647, "unit": "kWh"}
